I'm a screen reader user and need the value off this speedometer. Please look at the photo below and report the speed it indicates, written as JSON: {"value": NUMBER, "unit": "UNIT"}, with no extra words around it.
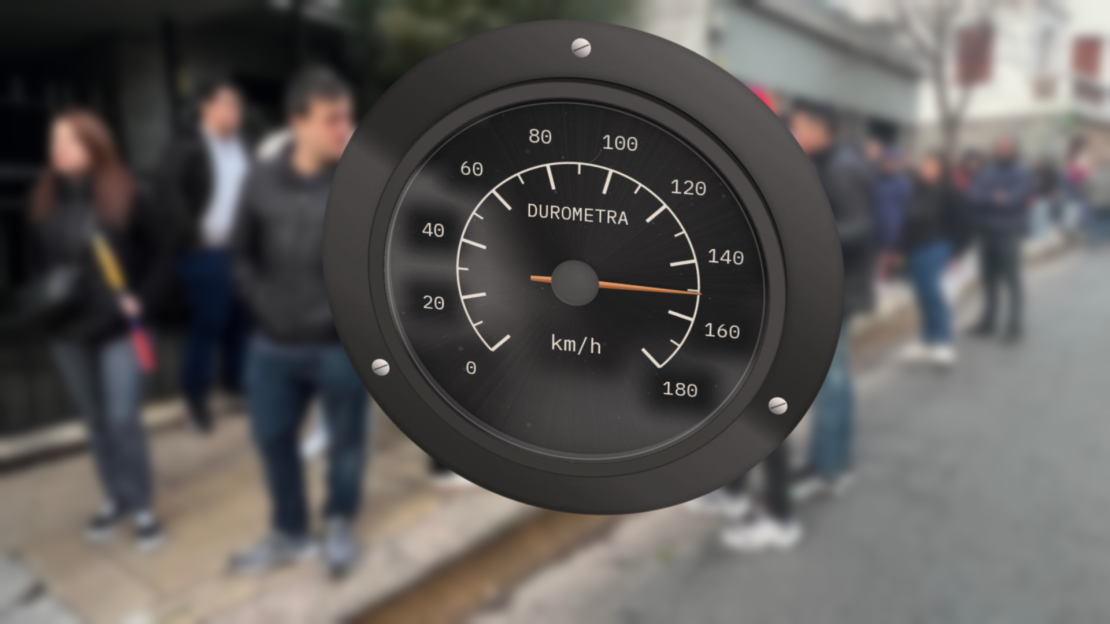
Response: {"value": 150, "unit": "km/h"}
